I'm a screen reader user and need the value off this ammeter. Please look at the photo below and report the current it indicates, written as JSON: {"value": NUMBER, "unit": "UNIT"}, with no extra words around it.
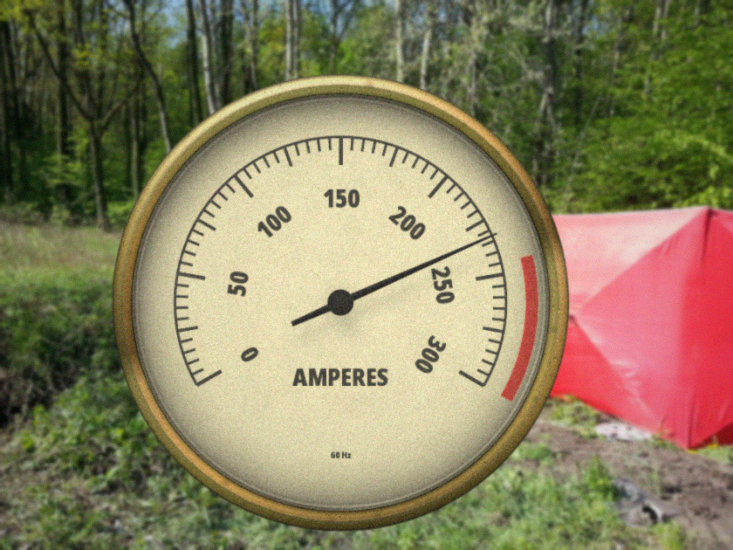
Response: {"value": 232.5, "unit": "A"}
